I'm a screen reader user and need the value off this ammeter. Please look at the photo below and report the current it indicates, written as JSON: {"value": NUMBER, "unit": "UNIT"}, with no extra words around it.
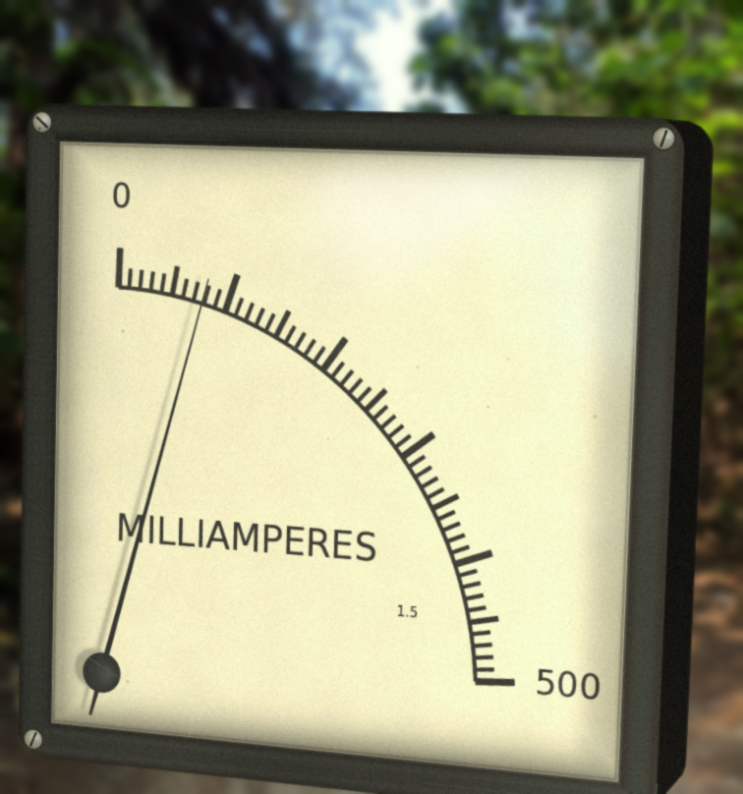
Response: {"value": 80, "unit": "mA"}
